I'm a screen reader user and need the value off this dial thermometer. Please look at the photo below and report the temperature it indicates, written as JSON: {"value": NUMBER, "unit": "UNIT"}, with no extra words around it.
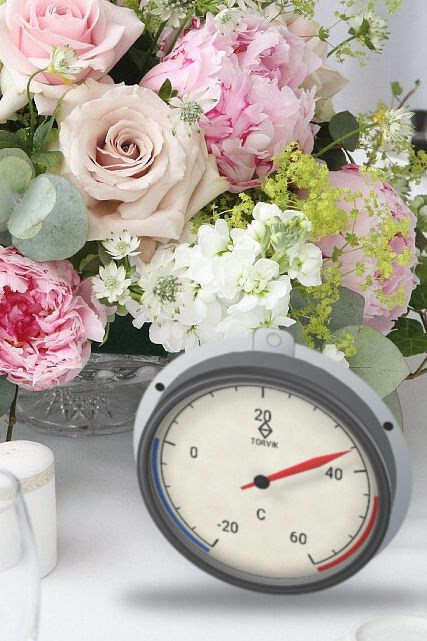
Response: {"value": 36, "unit": "°C"}
